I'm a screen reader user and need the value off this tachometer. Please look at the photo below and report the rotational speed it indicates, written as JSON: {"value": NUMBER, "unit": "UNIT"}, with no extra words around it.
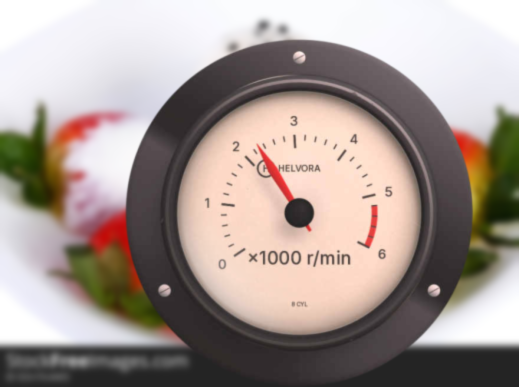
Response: {"value": 2300, "unit": "rpm"}
